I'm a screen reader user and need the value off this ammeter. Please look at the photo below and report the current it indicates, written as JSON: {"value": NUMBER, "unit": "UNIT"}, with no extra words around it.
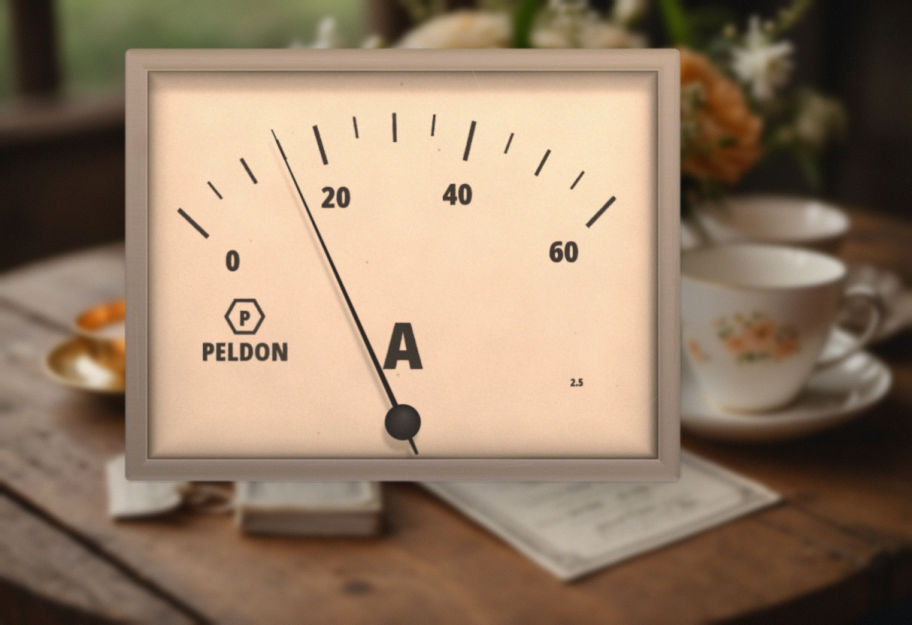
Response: {"value": 15, "unit": "A"}
